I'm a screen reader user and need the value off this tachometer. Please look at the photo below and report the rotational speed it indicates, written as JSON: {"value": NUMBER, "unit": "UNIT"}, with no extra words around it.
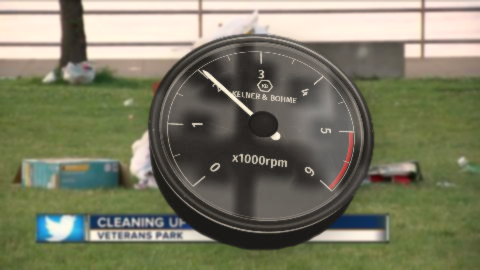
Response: {"value": 2000, "unit": "rpm"}
